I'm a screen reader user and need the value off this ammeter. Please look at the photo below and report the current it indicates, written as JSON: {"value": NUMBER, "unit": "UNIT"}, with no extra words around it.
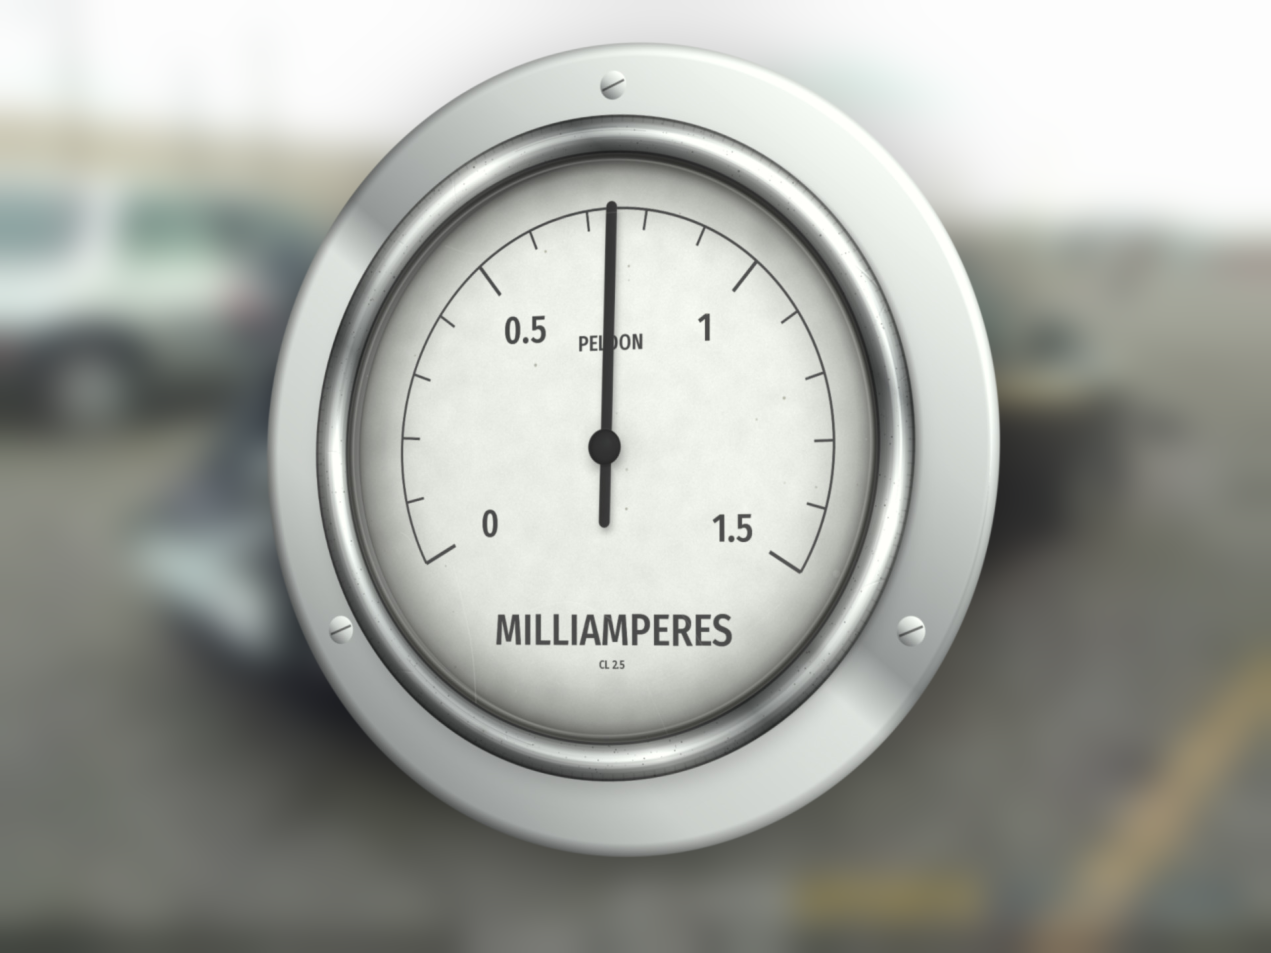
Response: {"value": 0.75, "unit": "mA"}
